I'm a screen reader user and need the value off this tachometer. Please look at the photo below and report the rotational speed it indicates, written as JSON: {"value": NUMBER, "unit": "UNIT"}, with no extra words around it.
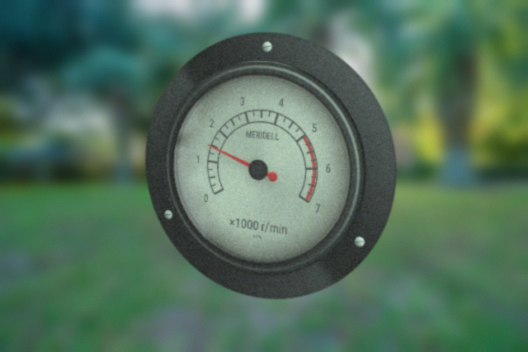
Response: {"value": 1500, "unit": "rpm"}
